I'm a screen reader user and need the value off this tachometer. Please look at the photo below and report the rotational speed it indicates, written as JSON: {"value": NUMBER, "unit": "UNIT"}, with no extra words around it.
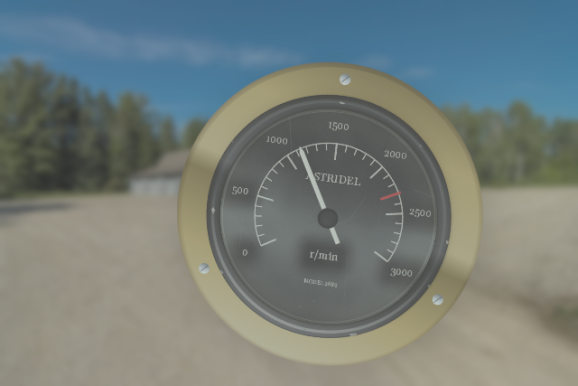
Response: {"value": 1150, "unit": "rpm"}
